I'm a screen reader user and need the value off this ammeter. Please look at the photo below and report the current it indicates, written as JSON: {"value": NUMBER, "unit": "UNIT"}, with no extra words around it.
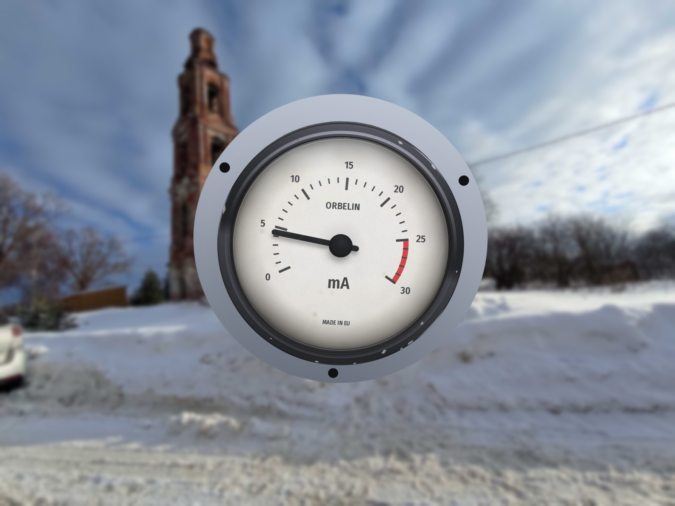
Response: {"value": 4.5, "unit": "mA"}
